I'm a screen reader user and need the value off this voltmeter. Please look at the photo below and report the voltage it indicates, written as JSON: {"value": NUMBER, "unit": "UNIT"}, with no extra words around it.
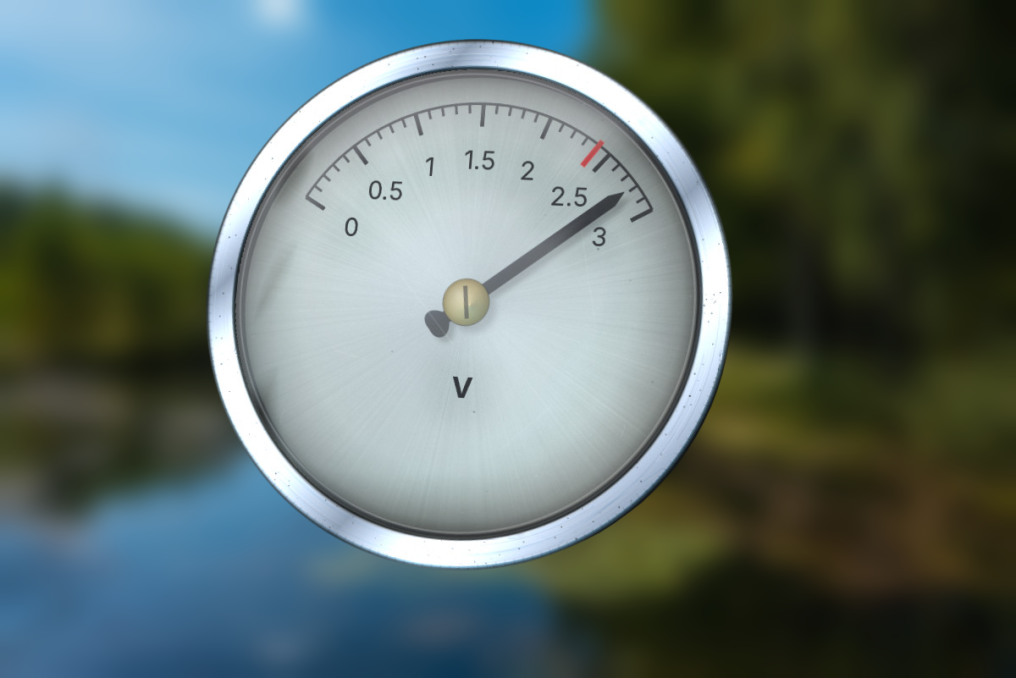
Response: {"value": 2.8, "unit": "V"}
